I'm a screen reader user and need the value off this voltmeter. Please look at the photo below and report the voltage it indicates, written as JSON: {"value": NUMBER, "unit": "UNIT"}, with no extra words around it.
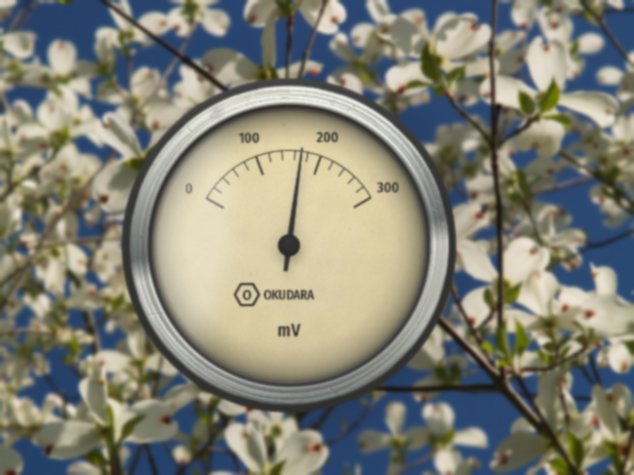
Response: {"value": 170, "unit": "mV"}
